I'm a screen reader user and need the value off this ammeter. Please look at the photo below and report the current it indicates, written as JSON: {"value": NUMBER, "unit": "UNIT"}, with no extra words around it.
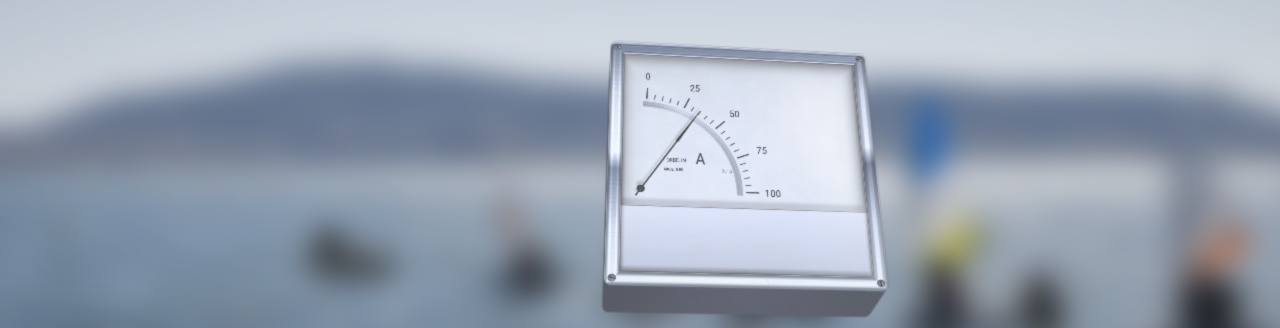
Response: {"value": 35, "unit": "A"}
